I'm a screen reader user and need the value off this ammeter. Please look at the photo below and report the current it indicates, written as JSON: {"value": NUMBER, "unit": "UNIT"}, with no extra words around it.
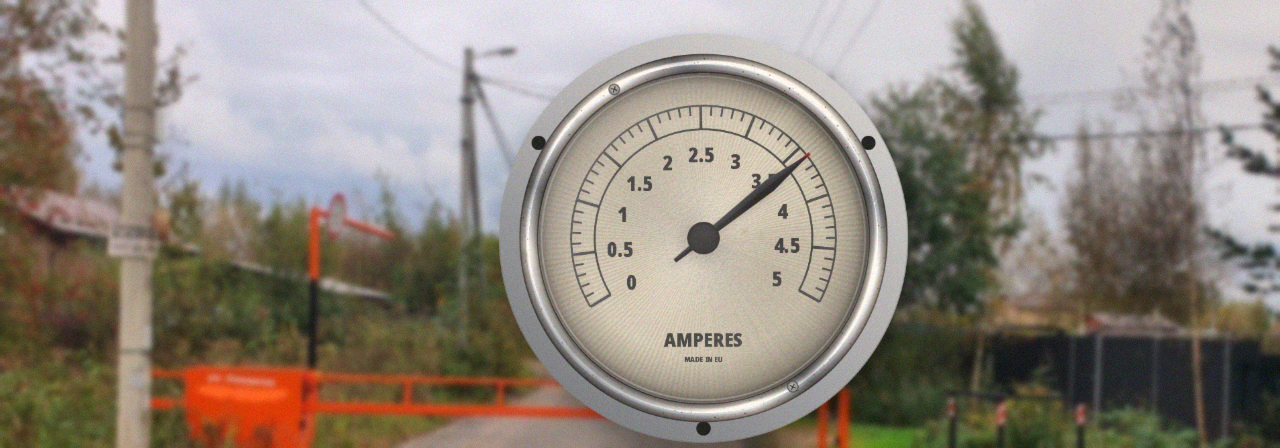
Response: {"value": 3.6, "unit": "A"}
